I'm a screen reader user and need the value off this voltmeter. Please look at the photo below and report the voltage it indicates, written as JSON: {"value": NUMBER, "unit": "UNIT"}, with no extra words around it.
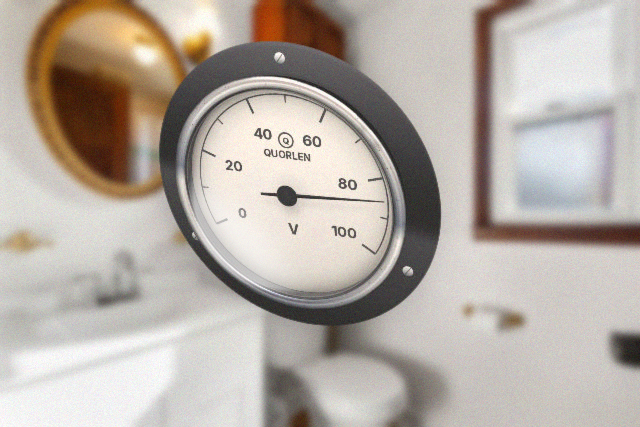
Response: {"value": 85, "unit": "V"}
